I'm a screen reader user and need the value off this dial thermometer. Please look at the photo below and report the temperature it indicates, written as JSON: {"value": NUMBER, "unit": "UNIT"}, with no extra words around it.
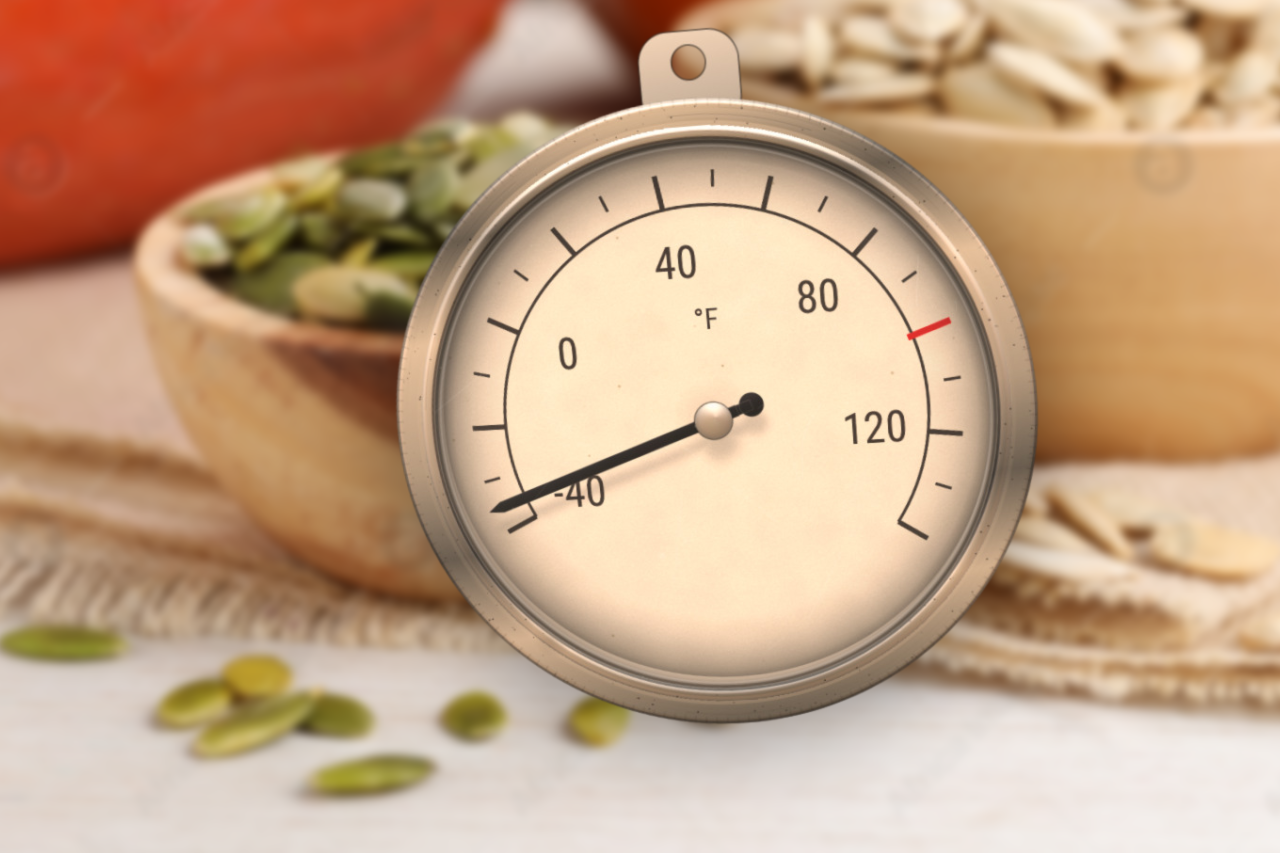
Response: {"value": -35, "unit": "°F"}
